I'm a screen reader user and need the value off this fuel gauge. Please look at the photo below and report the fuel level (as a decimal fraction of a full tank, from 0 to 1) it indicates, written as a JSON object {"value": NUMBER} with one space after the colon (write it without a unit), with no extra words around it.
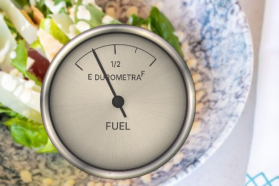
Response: {"value": 0.25}
